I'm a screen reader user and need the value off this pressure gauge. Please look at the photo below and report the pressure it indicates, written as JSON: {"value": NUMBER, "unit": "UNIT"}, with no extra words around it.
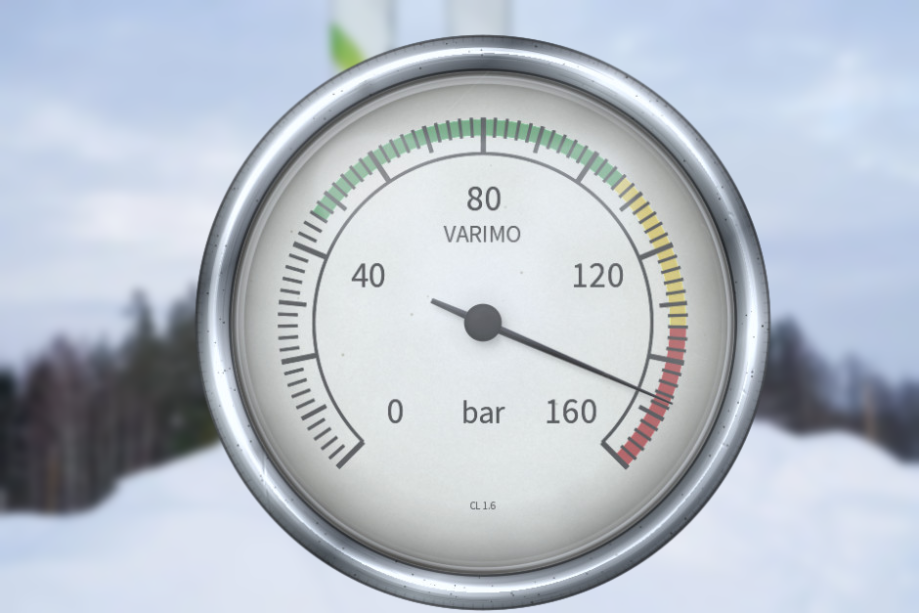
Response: {"value": 147, "unit": "bar"}
